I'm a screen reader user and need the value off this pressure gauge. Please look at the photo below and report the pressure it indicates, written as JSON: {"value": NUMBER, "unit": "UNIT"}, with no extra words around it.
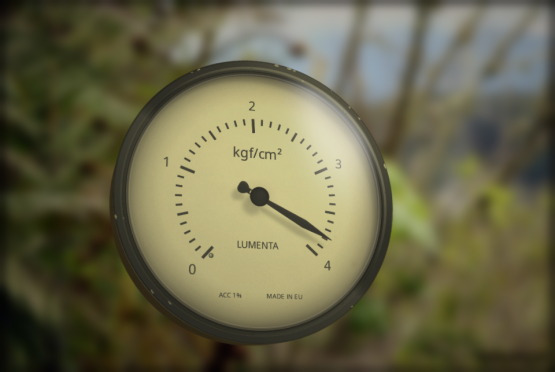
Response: {"value": 3.8, "unit": "kg/cm²"}
